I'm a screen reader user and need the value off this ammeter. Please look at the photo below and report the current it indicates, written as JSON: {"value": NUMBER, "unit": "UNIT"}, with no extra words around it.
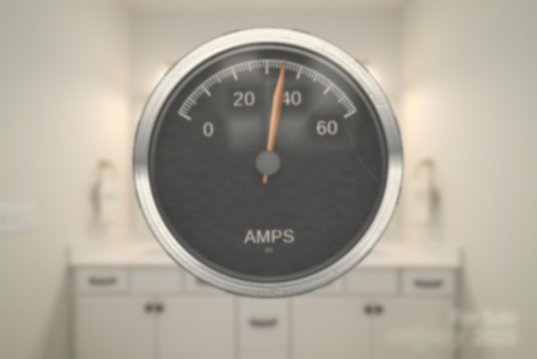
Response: {"value": 35, "unit": "A"}
